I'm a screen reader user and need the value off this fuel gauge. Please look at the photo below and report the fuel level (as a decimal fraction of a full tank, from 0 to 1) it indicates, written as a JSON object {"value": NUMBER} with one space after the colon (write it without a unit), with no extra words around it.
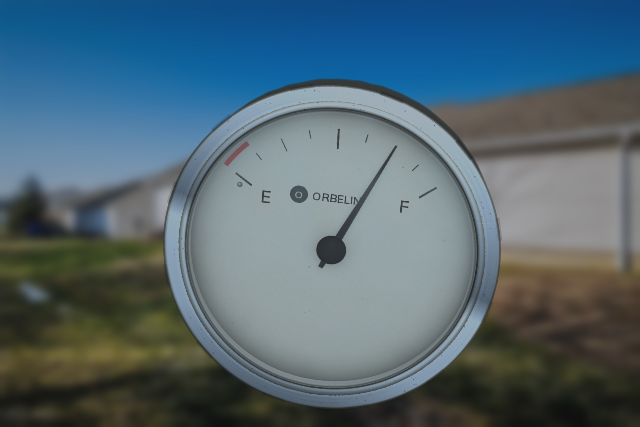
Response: {"value": 0.75}
